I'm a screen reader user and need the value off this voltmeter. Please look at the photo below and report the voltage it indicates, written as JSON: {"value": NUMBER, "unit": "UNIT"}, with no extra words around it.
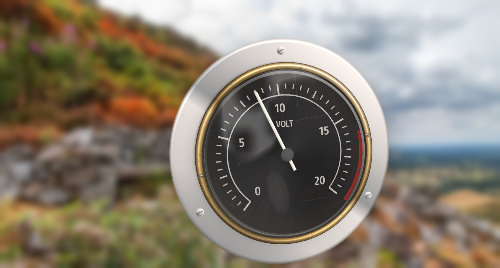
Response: {"value": 8.5, "unit": "V"}
